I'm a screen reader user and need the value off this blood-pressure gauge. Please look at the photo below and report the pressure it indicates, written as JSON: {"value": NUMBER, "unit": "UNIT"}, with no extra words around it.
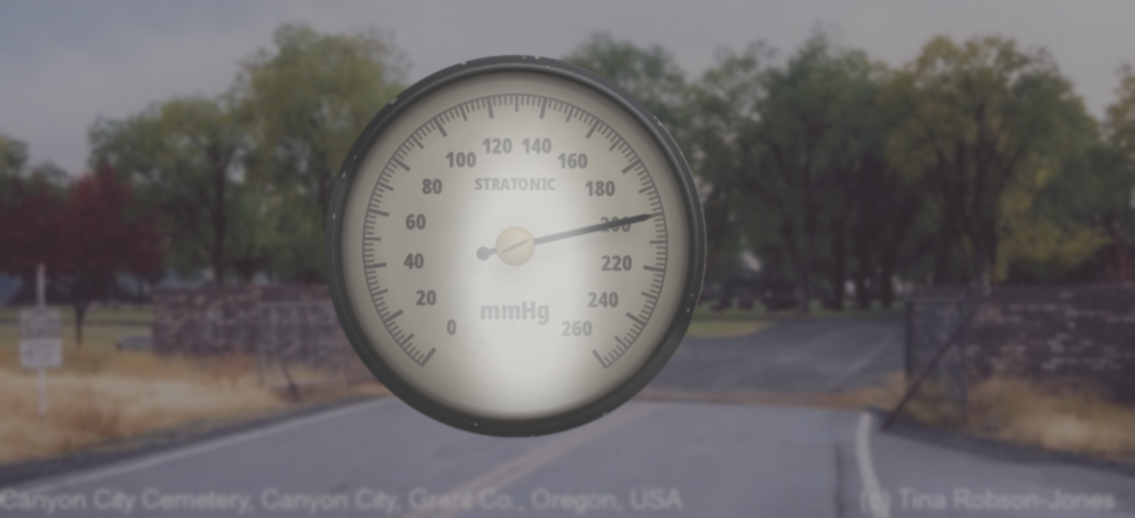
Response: {"value": 200, "unit": "mmHg"}
